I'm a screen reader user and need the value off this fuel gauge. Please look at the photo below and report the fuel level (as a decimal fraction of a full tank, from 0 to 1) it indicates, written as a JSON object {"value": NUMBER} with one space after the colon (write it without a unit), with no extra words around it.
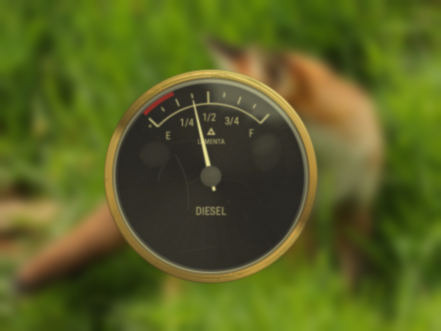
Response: {"value": 0.375}
